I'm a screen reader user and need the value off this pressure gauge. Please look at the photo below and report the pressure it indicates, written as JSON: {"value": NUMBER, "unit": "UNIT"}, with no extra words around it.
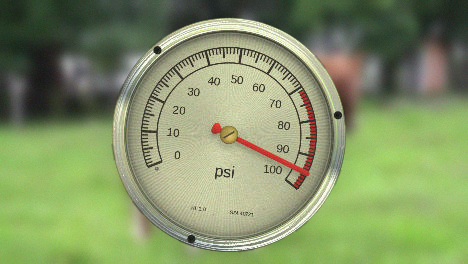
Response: {"value": 95, "unit": "psi"}
